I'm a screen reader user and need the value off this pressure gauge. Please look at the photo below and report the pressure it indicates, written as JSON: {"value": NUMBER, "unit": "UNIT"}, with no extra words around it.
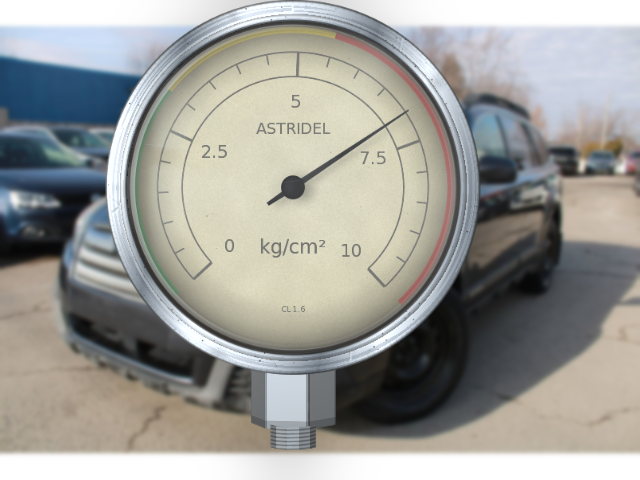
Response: {"value": 7, "unit": "kg/cm²"}
